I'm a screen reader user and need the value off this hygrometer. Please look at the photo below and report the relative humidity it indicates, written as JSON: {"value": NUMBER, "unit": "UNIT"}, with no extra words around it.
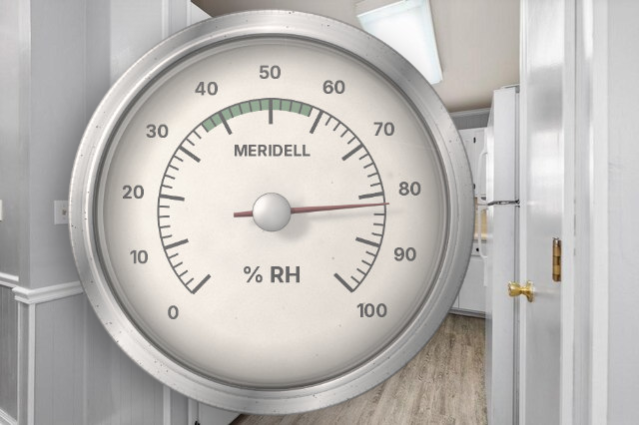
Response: {"value": 82, "unit": "%"}
